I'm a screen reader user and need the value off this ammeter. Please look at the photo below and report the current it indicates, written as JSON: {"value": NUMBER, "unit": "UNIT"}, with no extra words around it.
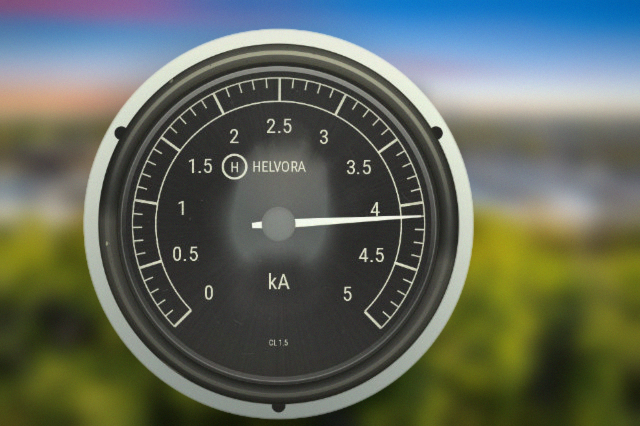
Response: {"value": 4.1, "unit": "kA"}
